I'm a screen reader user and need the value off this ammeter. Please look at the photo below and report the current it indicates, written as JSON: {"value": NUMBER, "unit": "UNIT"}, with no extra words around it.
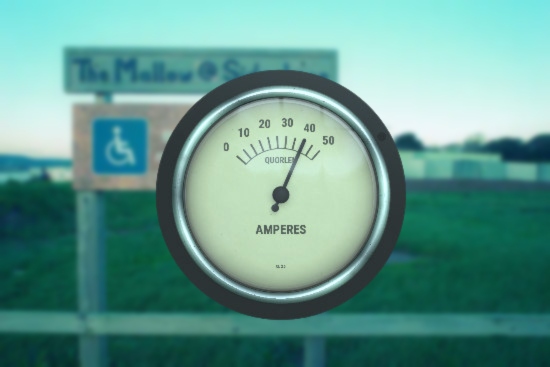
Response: {"value": 40, "unit": "A"}
